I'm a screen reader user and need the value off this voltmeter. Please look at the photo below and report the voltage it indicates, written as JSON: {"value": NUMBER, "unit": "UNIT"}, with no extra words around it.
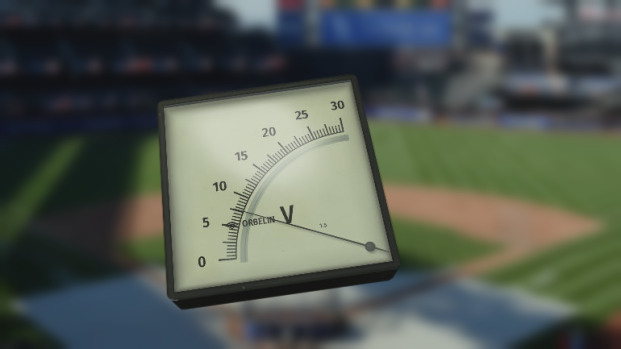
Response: {"value": 7.5, "unit": "V"}
